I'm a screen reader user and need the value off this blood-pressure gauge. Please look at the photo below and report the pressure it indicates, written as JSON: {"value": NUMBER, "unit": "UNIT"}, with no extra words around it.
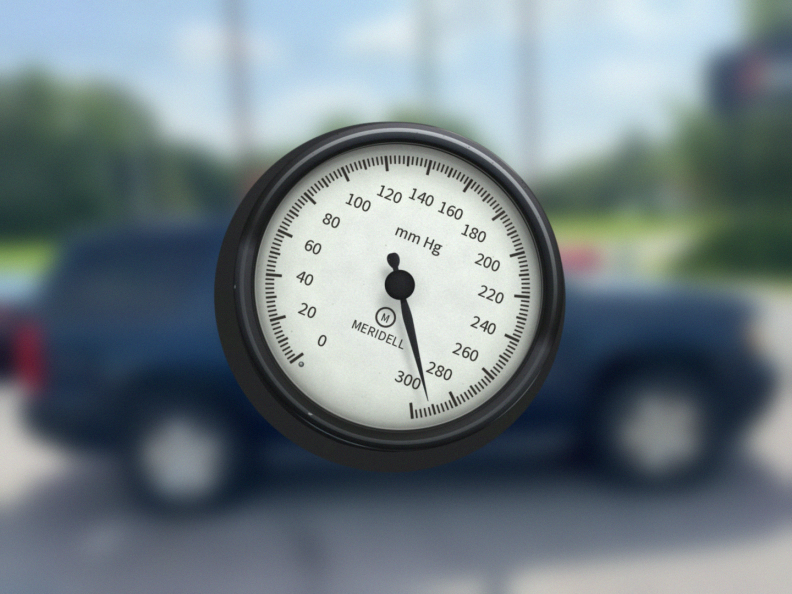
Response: {"value": 292, "unit": "mmHg"}
